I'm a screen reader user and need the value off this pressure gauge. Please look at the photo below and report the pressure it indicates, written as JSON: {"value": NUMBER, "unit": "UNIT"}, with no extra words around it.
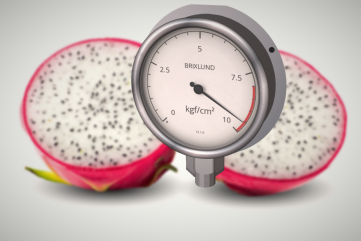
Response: {"value": 9.5, "unit": "kg/cm²"}
